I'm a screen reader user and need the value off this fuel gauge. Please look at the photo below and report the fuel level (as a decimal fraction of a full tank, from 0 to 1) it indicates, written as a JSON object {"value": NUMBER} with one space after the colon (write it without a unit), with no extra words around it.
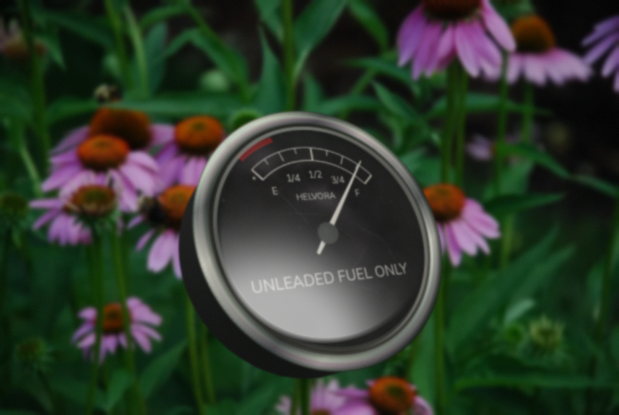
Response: {"value": 0.875}
